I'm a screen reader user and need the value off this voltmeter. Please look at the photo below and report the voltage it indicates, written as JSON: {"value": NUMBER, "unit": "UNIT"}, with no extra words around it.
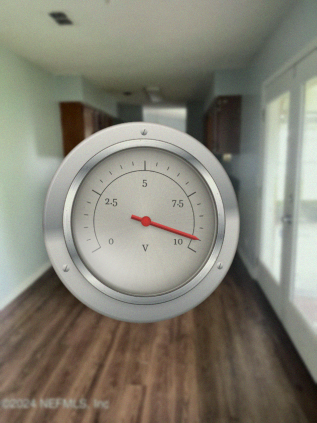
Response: {"value": 9.5, "unit": "V"}
